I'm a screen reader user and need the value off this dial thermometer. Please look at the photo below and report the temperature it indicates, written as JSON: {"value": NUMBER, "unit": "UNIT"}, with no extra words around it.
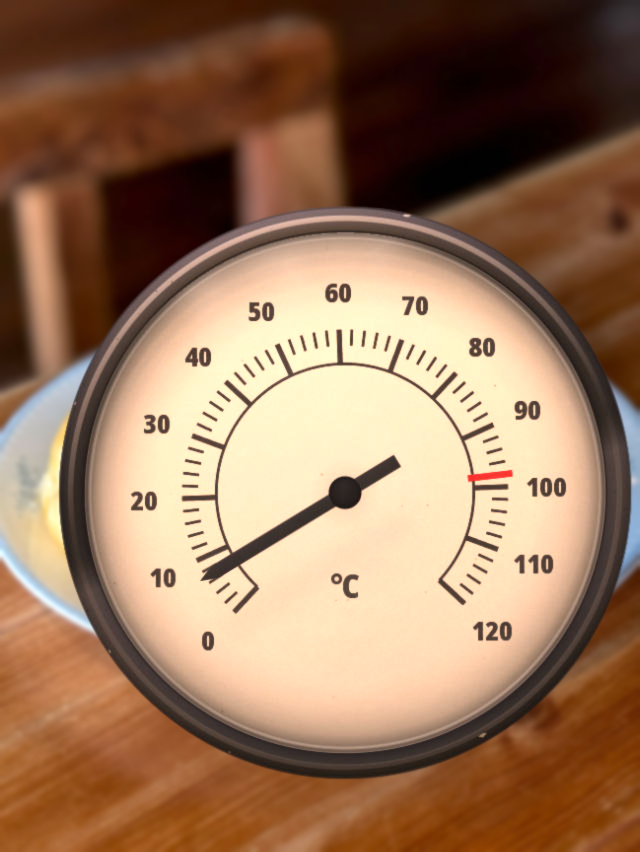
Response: {"value": 7, "unit": "°C"}
